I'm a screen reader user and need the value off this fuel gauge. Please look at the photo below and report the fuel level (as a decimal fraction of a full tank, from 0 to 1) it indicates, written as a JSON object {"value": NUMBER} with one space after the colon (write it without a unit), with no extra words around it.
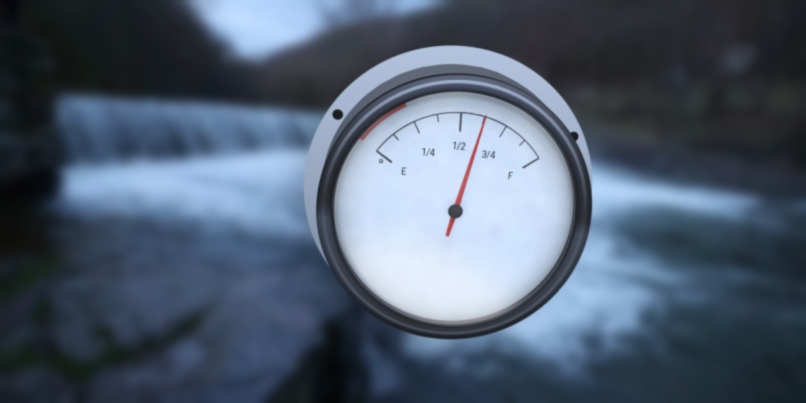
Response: {"value": 0.625}
